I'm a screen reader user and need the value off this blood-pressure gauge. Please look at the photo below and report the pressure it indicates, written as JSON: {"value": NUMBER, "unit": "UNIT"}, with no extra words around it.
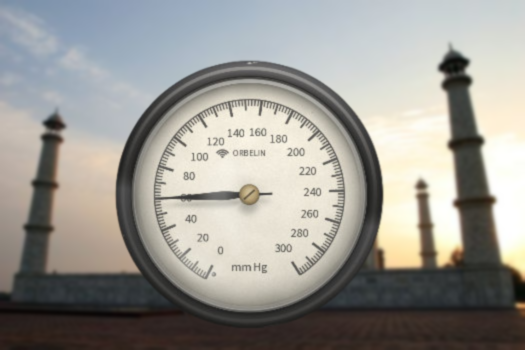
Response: {"value": 60, "unit": "mmHg"}
